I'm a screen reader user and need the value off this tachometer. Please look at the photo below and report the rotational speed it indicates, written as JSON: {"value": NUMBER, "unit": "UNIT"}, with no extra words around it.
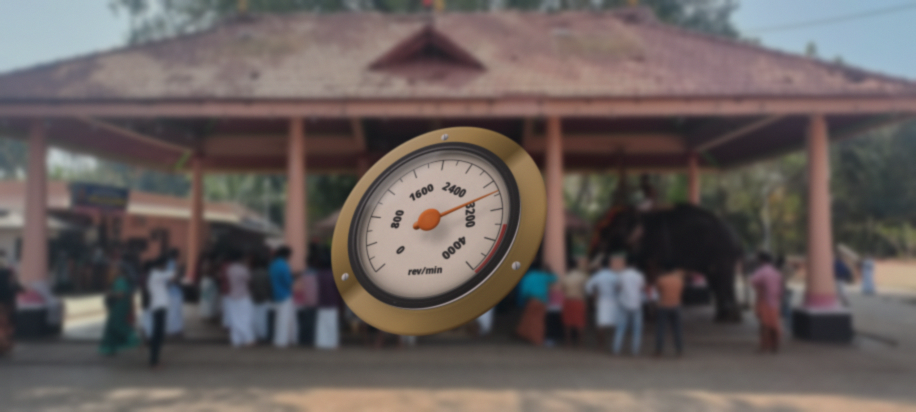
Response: {"value": 3000, "unit": "rpm"}
